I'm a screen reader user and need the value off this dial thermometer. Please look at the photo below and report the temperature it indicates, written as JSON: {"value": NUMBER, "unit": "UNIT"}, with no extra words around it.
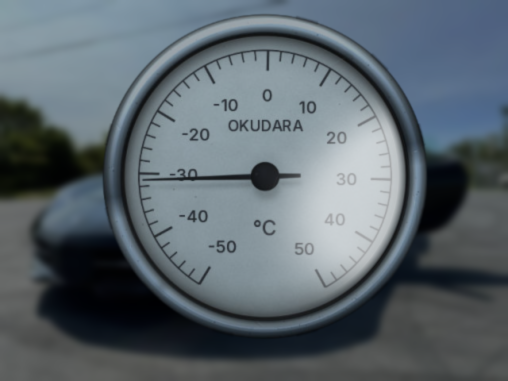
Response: {"value": -31, "unit": "°C"}
